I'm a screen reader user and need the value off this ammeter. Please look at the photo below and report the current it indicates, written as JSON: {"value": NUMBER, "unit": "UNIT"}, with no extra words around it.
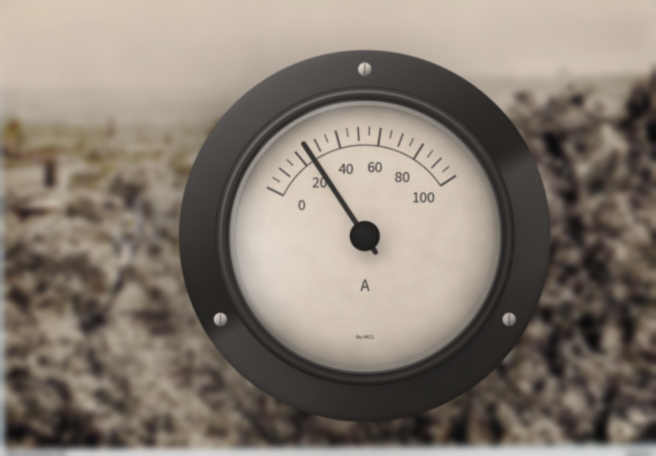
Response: {"value": 25, "unit": "A"}
